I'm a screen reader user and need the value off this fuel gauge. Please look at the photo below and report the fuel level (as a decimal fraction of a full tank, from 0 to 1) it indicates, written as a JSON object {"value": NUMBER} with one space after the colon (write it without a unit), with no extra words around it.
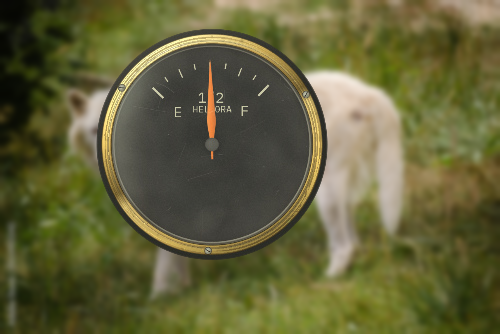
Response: {"value": 0.5}
